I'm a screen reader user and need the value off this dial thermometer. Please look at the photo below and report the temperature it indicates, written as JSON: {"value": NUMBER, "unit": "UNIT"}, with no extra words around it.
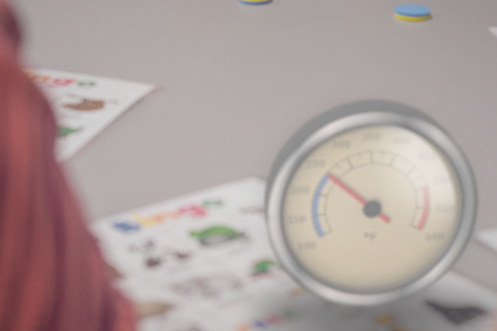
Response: {"value": 250, "unit": "°F"}
